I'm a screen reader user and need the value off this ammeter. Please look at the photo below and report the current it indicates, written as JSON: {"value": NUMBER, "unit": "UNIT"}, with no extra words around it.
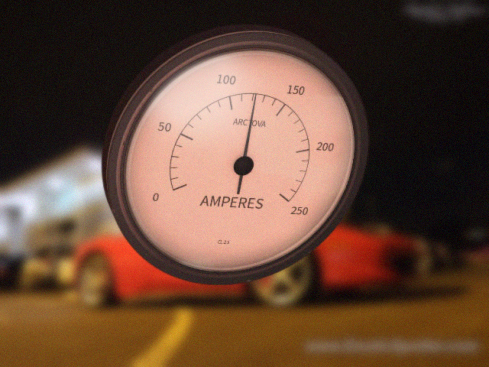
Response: {"value": 120, "unit": "A"}
